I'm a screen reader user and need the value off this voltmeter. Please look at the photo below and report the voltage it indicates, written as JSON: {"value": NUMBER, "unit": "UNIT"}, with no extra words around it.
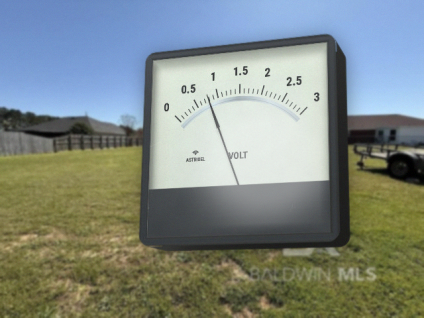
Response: {"value": 0.8, "unit": "V"}
